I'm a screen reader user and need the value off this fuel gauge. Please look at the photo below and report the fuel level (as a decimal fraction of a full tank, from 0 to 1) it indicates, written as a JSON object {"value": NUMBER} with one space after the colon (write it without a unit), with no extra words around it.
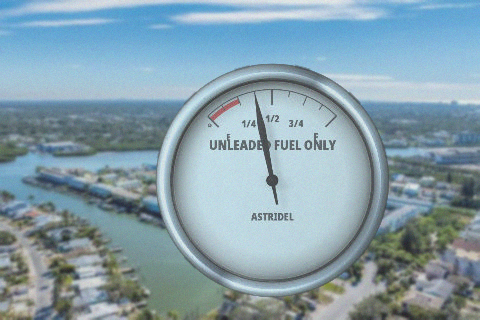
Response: {"value": 0.375}
